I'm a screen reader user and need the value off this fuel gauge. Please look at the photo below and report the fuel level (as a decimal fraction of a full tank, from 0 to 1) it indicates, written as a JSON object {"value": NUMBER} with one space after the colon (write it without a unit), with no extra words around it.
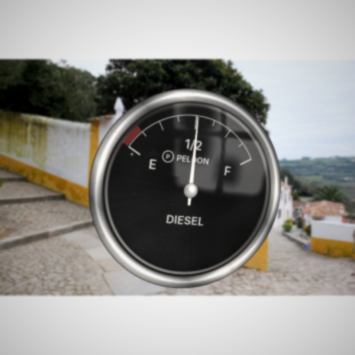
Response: {"value": 0.5}
